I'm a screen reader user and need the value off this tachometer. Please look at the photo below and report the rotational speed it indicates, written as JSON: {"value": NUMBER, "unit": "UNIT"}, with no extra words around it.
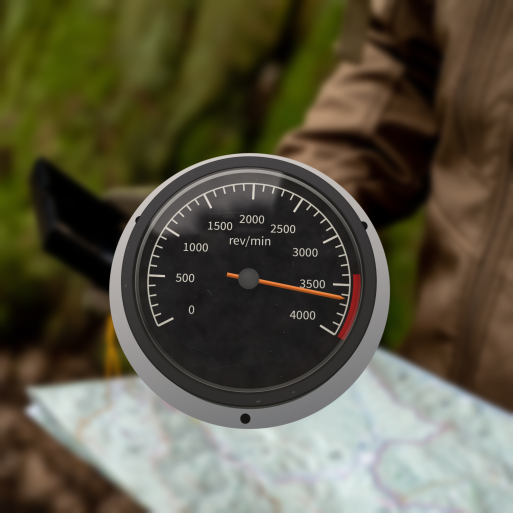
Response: {"value": 3650, "unit": "rpm"}
